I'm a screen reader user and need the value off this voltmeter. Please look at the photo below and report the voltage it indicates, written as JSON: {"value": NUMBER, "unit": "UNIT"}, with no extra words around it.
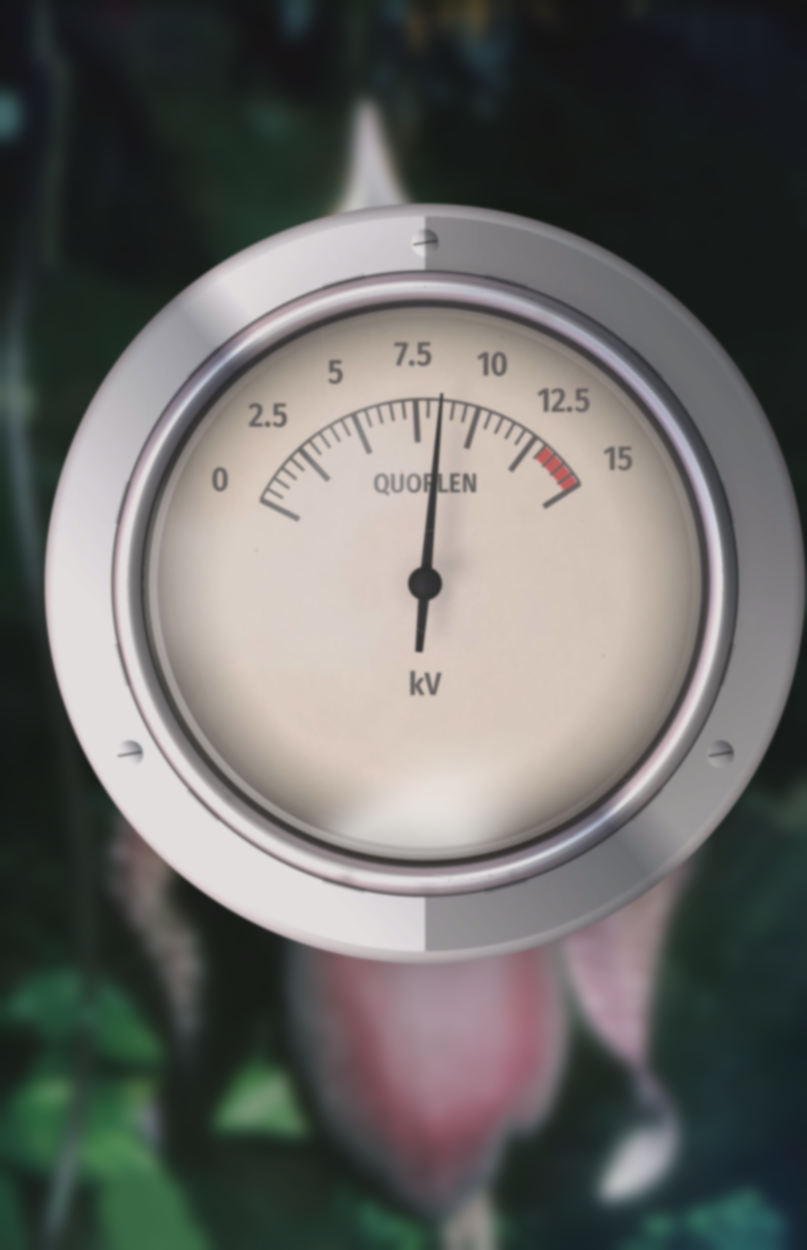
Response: {"value": 8.5, "unit": "kV"}
